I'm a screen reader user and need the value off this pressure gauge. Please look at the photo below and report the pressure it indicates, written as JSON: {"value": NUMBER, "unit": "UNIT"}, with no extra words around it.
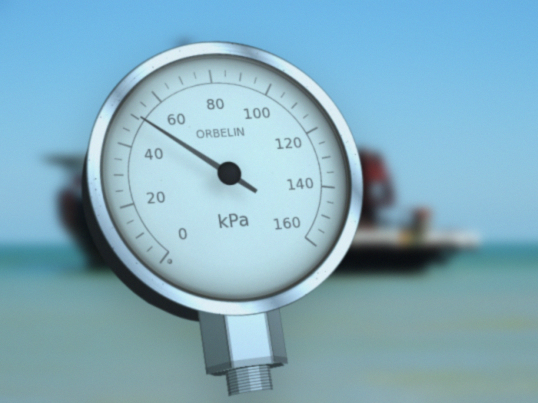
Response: {"value": 50, "unit": "kPa"}
